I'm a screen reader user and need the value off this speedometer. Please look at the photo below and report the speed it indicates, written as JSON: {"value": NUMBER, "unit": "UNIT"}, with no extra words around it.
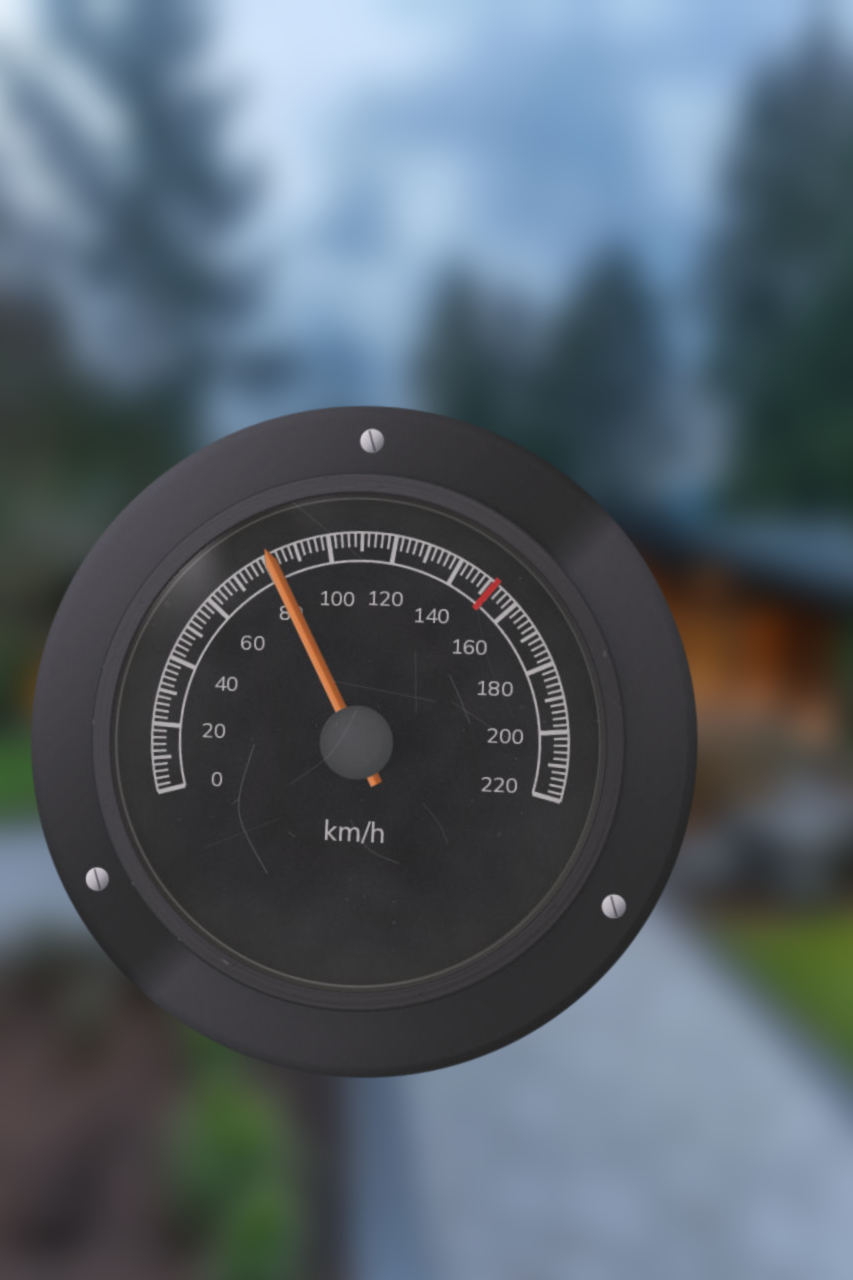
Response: {"value": 82, "unit": "km/h"}
